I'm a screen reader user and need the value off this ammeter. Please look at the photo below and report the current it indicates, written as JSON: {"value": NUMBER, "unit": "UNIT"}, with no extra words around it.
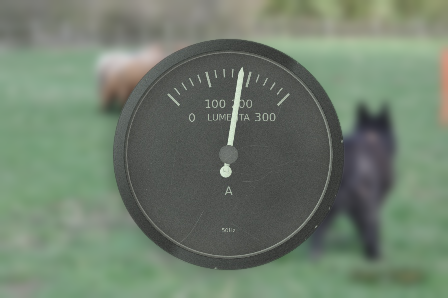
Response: {"value": 180, "unit": "A"}
